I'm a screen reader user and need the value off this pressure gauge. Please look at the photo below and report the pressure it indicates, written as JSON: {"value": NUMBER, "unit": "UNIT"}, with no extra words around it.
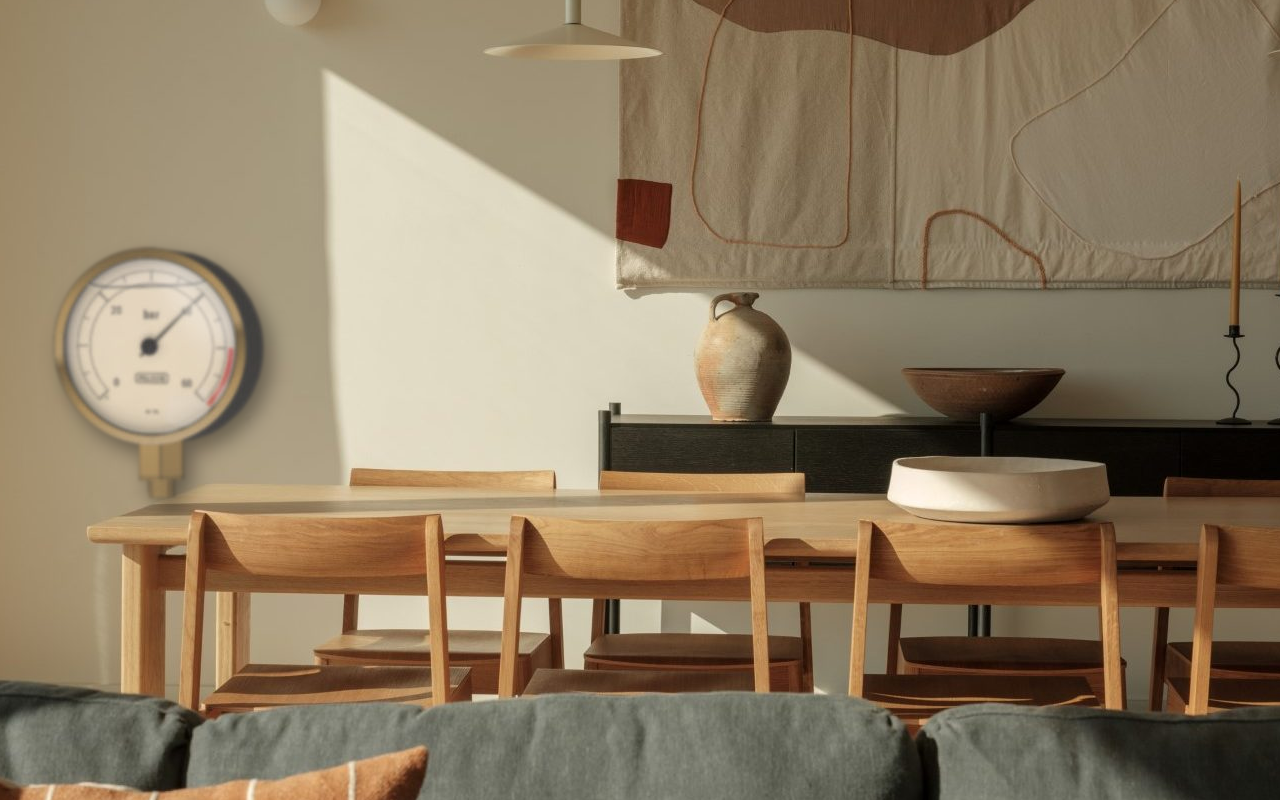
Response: {"value": 40, "unit": "bar"}
